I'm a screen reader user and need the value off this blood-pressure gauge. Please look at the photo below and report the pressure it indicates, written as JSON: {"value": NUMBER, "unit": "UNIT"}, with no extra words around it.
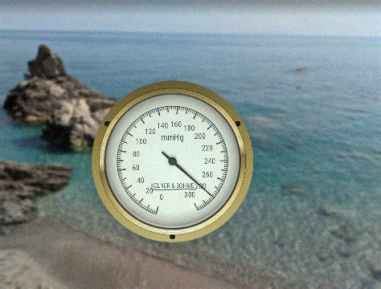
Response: {"value": 280, "unit": "mmHg"}
